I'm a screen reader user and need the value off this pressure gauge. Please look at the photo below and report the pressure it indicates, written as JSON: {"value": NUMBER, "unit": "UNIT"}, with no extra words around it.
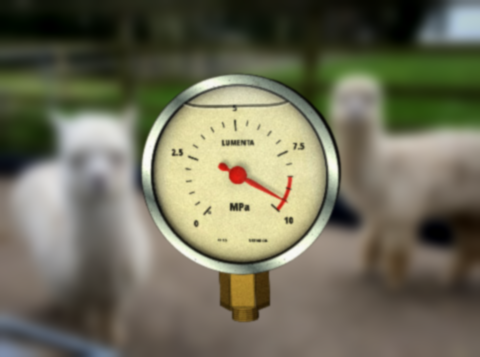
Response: {"value": 9.5, "unit": "MPa"}
